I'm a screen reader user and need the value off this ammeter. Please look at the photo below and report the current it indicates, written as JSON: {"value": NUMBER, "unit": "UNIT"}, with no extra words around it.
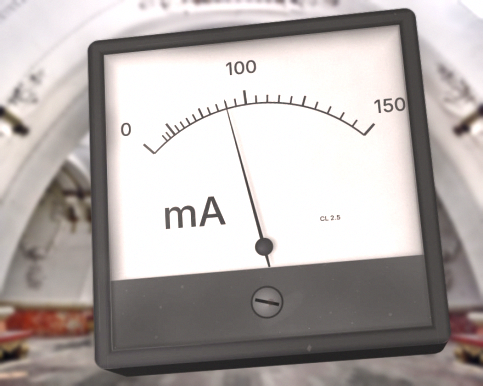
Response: {"value": 90, "unit": "mA"}
